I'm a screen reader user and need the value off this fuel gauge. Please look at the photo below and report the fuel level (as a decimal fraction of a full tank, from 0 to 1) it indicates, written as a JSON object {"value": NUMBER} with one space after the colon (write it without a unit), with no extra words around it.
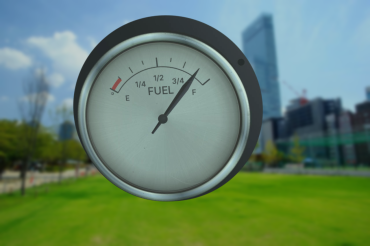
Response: {"value": 0.875}
